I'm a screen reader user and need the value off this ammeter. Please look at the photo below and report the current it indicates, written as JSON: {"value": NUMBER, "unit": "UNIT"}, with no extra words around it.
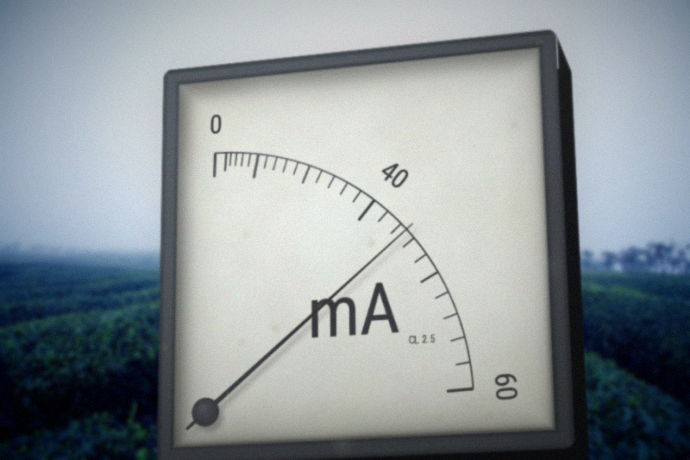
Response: {"value": 45, "unit": "mA"}
